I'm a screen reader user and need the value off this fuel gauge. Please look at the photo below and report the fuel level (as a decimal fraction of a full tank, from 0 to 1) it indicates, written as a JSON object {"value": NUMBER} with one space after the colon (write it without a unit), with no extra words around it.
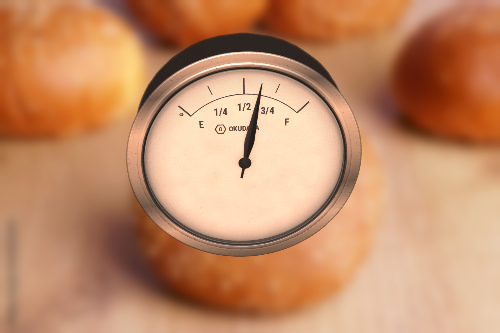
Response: {"value": 0.625}
